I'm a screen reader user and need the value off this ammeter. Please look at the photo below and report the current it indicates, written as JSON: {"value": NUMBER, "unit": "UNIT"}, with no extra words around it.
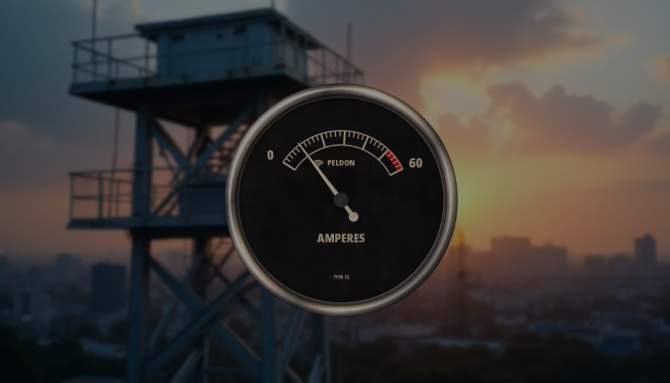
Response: {"value": 10, "unit": "A"}
